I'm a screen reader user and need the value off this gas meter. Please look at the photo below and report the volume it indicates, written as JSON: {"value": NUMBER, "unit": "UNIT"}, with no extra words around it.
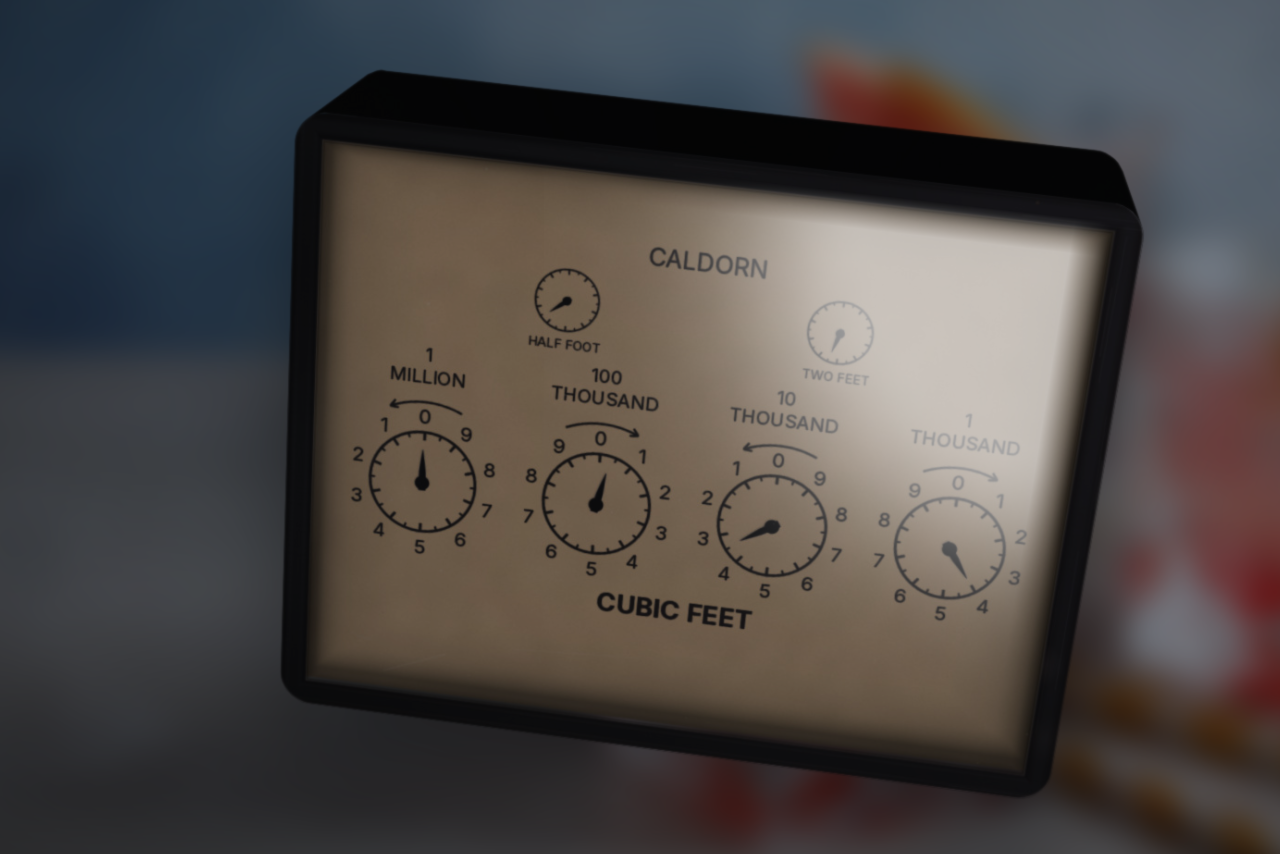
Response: {"value": 3400, "unit": "ft³"}
